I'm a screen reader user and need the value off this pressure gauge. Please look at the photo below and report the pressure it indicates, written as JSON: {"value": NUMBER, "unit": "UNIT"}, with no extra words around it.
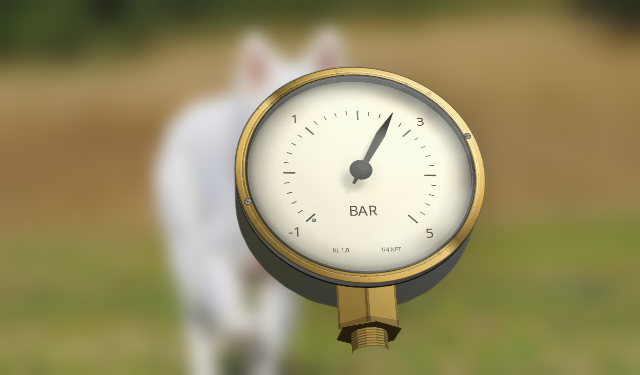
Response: {"value": 2.6, "unit": "bar"}
